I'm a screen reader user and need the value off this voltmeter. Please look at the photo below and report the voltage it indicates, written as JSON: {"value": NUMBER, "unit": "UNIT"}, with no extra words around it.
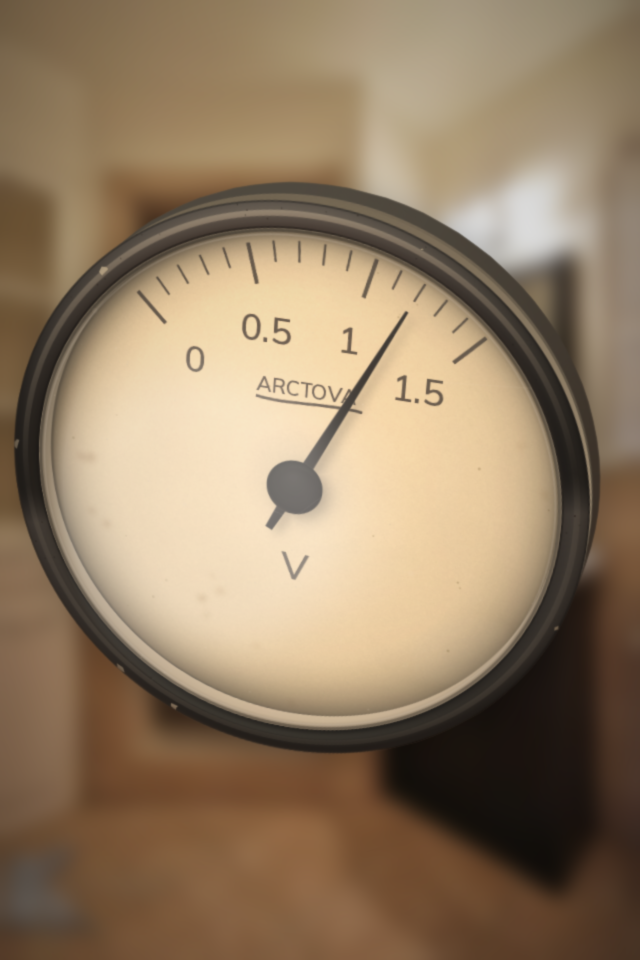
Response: {"value": 1.2, "unit": "V"}
